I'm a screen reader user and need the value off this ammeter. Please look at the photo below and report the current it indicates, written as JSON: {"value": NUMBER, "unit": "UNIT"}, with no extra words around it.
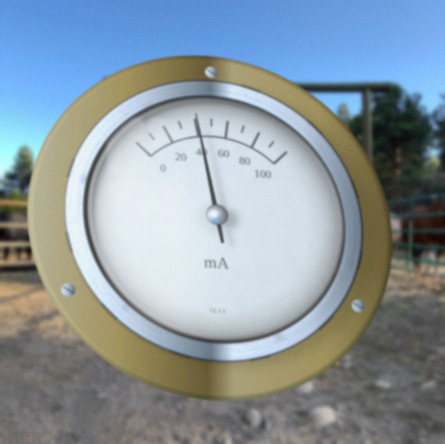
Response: {"value": 40, "unit": "mA"}
